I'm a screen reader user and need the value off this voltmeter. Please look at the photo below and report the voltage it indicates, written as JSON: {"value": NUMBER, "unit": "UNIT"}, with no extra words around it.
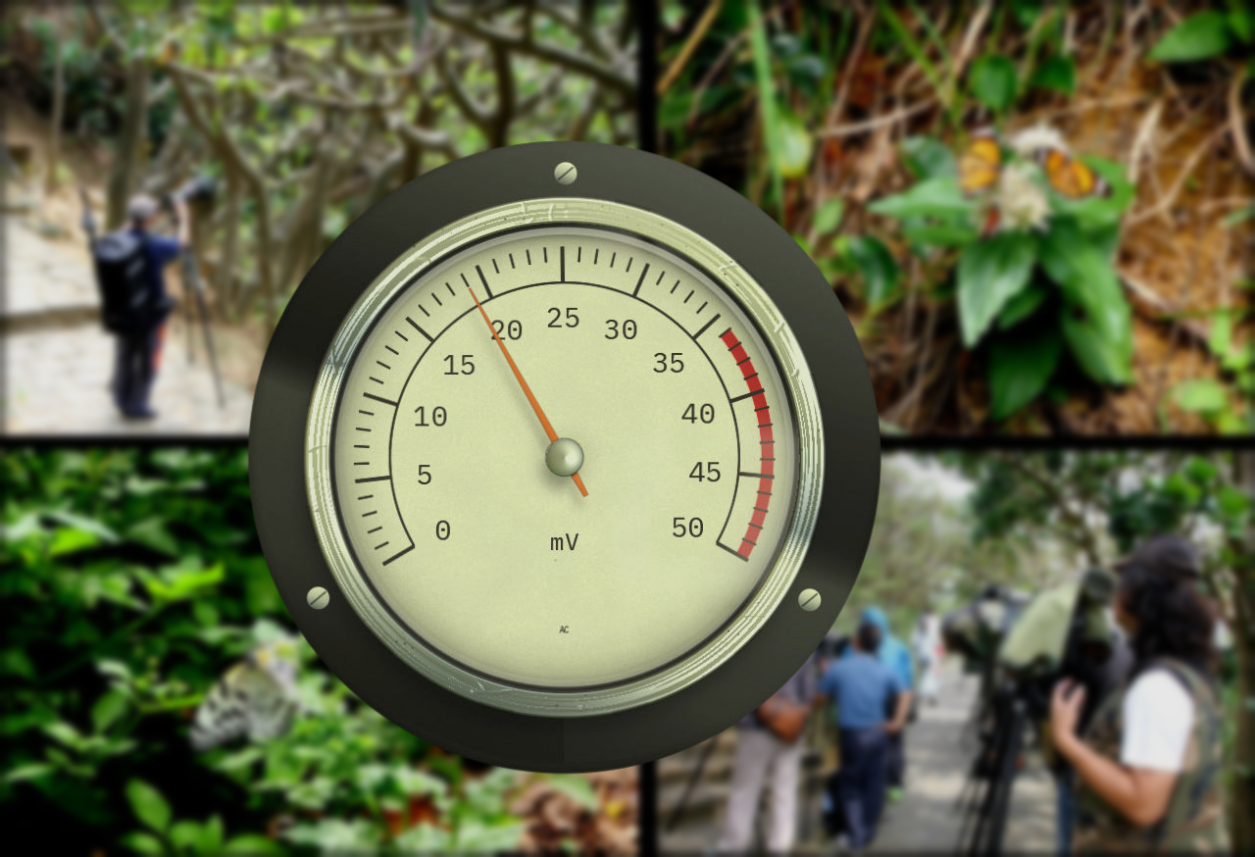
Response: {"value": 19, "unit": "mV"}
